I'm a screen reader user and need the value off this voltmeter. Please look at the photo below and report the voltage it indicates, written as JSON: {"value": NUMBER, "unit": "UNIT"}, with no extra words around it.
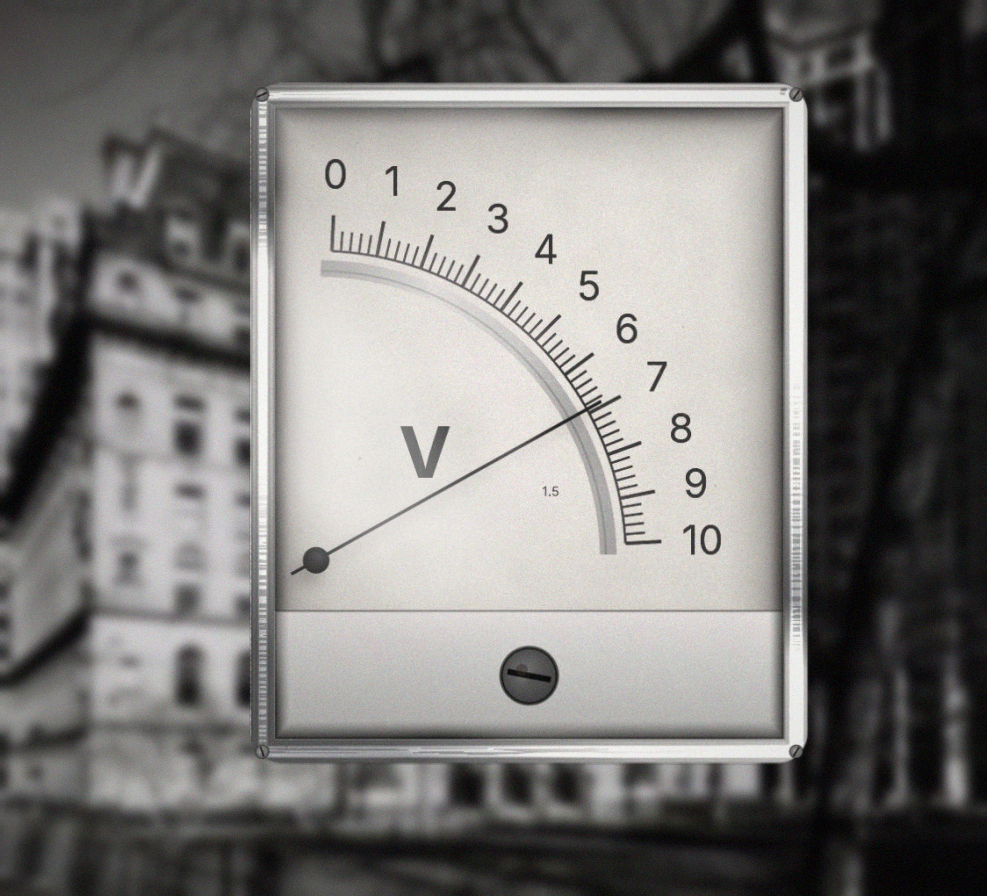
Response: {"value": 6.9, "unit": "V"}
